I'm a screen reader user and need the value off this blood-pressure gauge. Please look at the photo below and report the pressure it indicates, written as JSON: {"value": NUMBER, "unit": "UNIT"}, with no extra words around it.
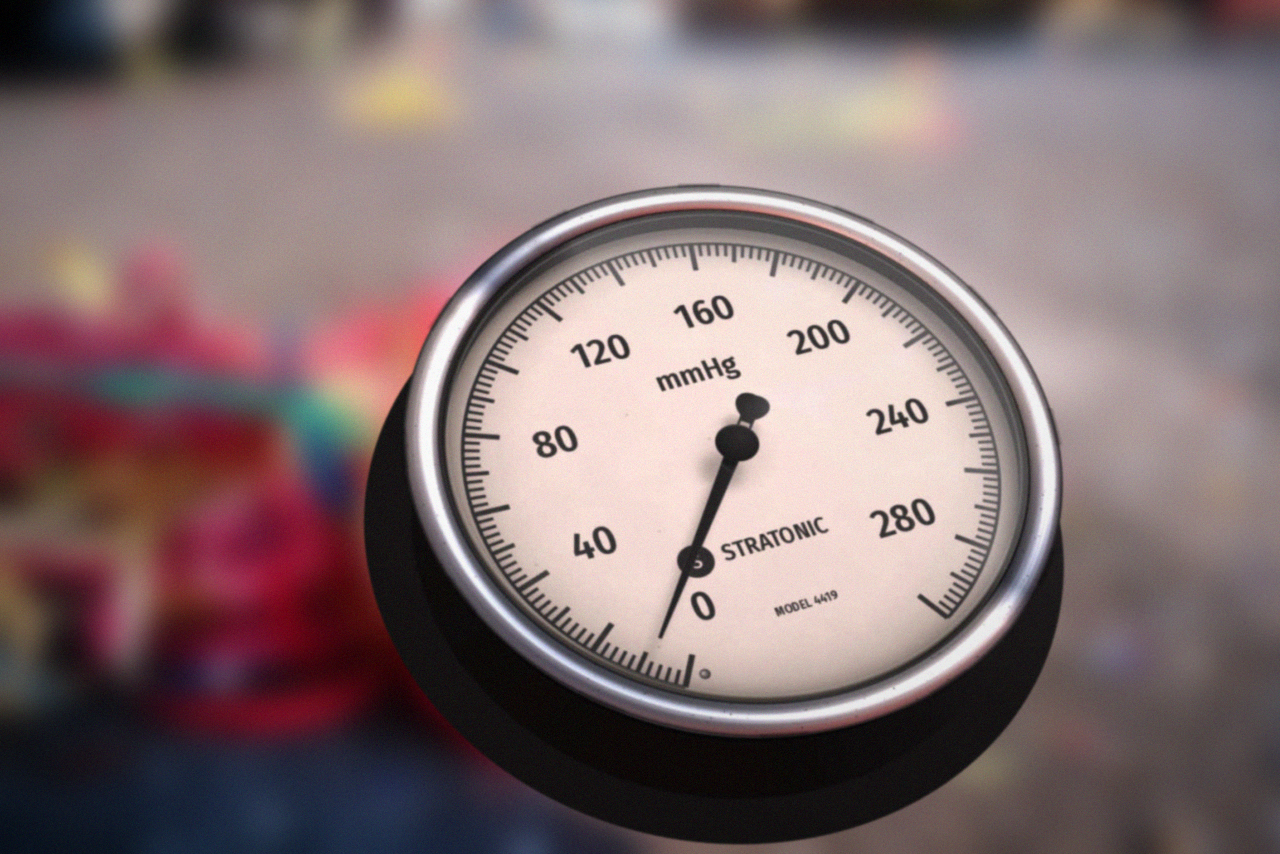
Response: {"value": 8, "unit": "mmHg"}
